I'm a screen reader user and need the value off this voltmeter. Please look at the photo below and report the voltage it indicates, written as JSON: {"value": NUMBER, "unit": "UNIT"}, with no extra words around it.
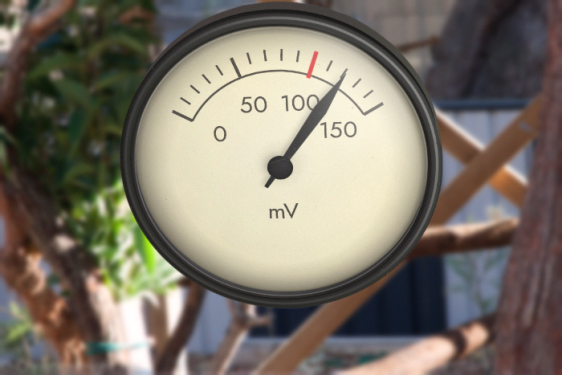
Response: {"value": 120, "unit": "mV"}
